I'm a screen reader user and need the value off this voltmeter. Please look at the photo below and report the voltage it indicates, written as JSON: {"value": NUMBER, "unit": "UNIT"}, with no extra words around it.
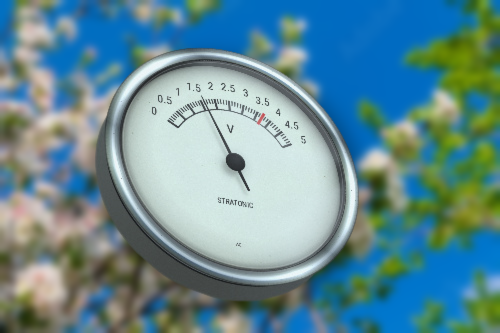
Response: {"value": 1.5, "unit": "V"}
